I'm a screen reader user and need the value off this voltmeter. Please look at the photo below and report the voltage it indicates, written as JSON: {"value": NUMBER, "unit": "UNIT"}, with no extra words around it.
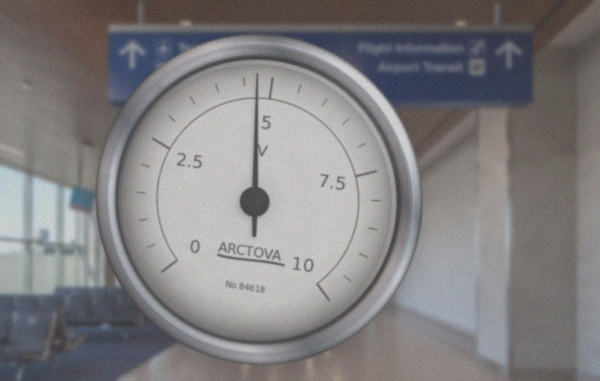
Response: {"value": 4.75, "unit": "V"}
